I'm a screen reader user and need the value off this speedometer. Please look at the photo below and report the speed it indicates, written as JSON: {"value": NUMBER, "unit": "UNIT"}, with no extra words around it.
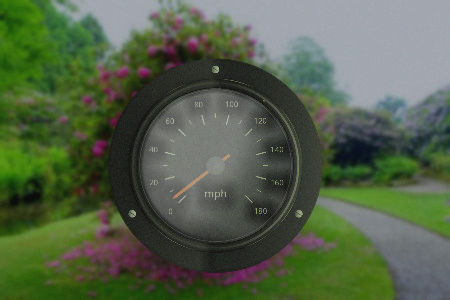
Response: {"value": 5, "unit": "mph"}
